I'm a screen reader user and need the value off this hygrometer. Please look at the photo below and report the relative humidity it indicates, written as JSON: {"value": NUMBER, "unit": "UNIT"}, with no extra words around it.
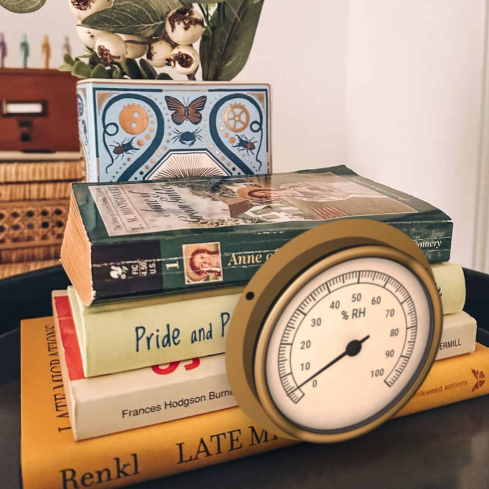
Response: {"value": 5, "unit": "%"}
